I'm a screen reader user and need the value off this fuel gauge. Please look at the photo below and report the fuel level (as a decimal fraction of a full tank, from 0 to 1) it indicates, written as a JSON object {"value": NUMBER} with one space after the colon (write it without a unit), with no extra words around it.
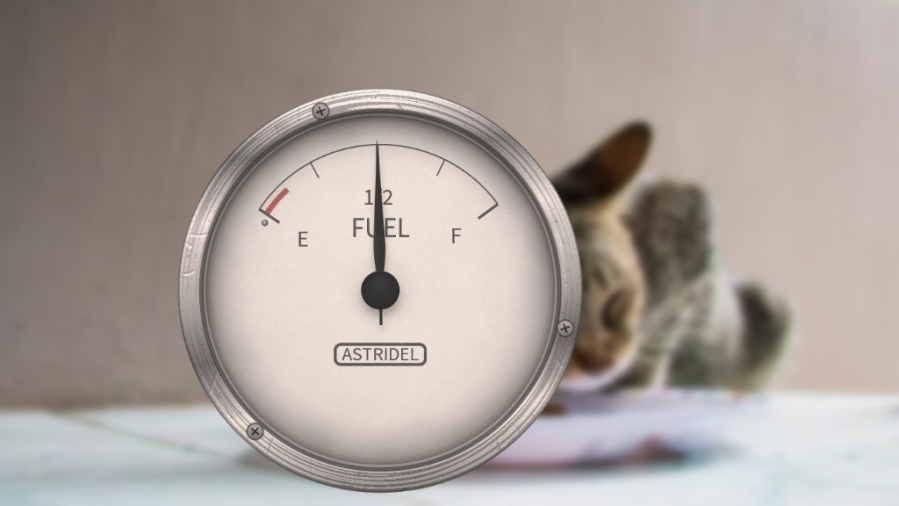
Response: {"value": 0.5}
